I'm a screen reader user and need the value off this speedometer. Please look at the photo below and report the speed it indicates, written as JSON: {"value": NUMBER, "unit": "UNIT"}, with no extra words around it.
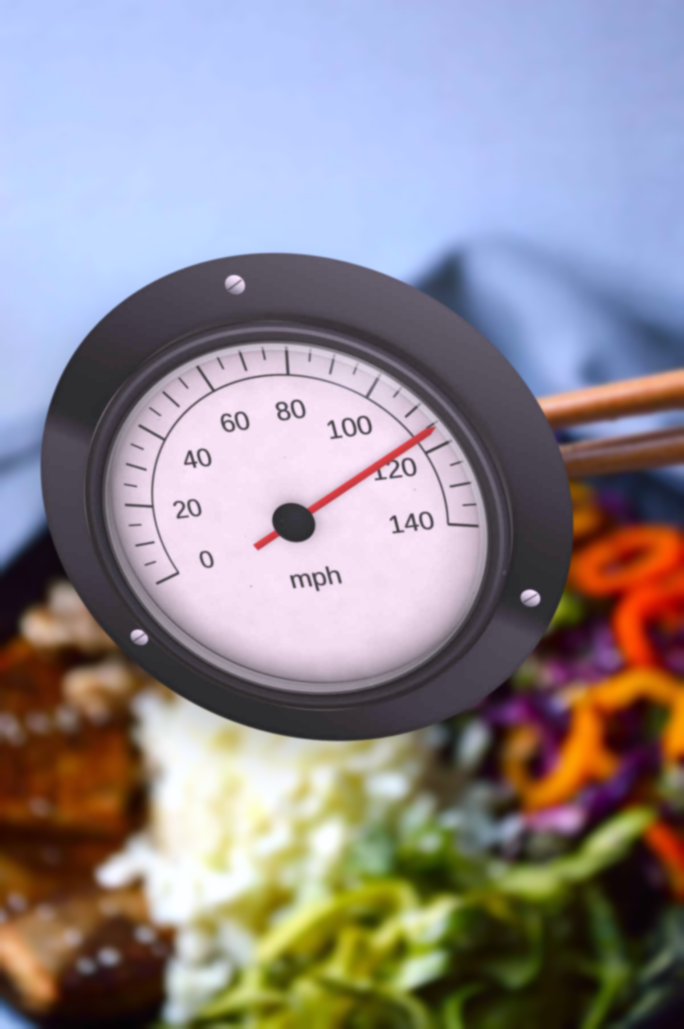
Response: {"value": 115, "unit": "mph"}
